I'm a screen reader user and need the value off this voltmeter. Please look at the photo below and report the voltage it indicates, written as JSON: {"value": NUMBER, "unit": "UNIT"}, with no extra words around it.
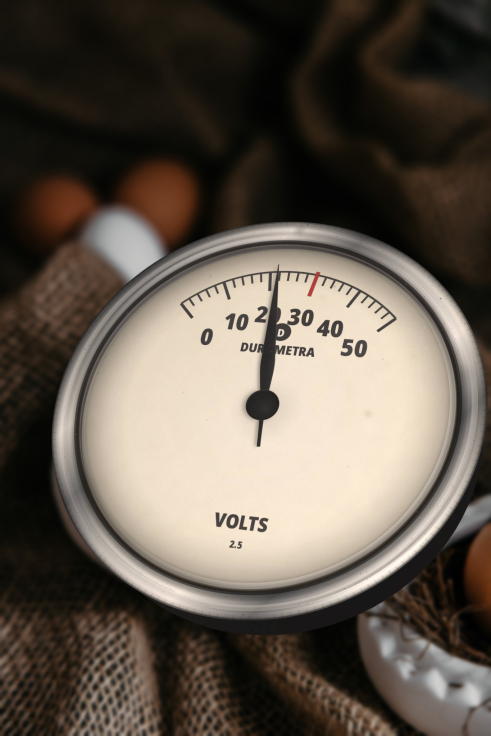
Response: {"value": 22, "unit": "V"}
